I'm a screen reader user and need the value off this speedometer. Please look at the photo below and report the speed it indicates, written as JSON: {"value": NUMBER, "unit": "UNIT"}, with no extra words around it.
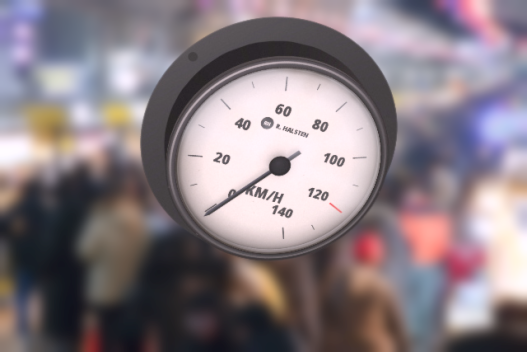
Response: {"value": 0, "unit": "km/h"}
